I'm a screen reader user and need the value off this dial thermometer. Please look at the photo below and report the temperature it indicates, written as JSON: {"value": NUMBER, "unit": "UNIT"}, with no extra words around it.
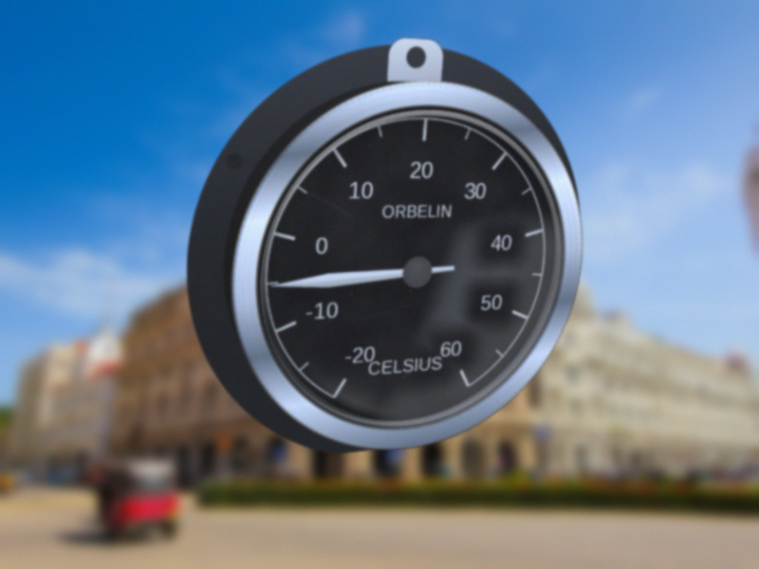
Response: {"value": -5, "unit": "°C"}
